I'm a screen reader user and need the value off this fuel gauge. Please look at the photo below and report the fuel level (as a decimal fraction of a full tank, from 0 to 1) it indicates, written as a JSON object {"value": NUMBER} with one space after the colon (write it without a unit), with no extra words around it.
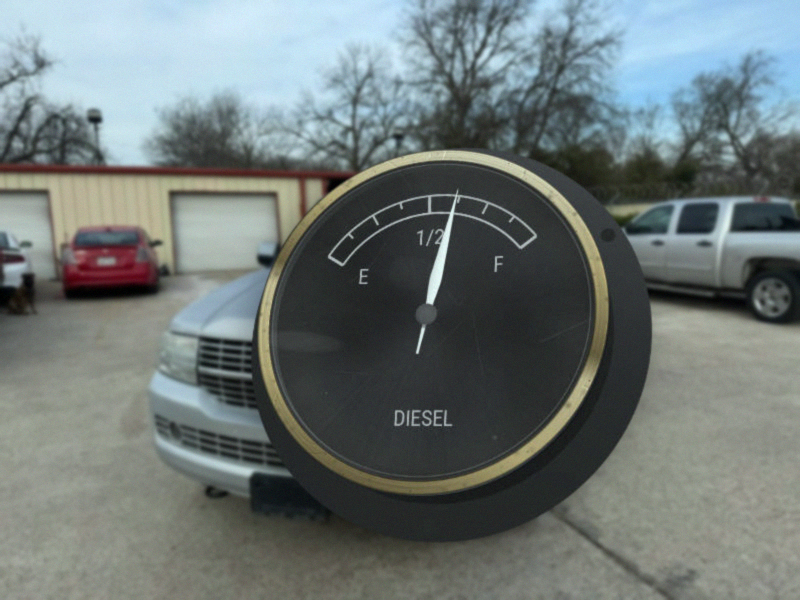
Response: {"value": 0.625}
